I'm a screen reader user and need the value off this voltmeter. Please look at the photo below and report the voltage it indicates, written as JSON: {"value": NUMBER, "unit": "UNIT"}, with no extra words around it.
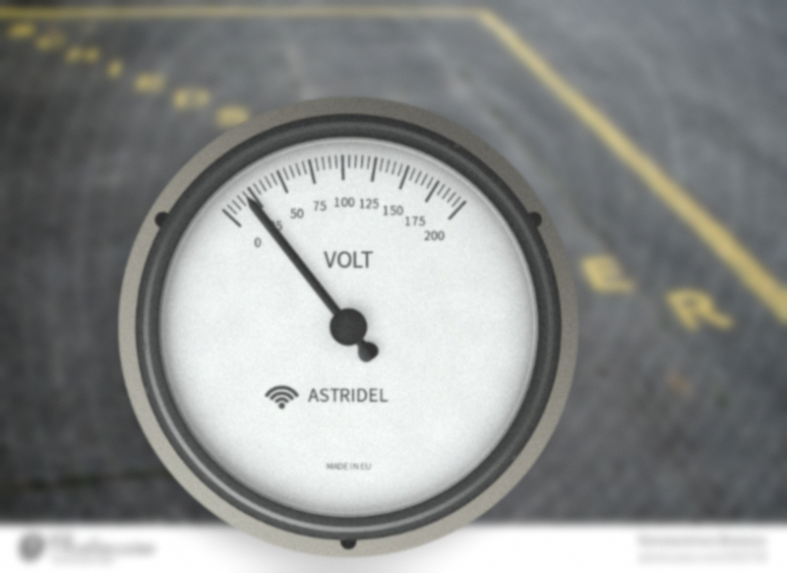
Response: {"value": 20, "unit": "V"}
